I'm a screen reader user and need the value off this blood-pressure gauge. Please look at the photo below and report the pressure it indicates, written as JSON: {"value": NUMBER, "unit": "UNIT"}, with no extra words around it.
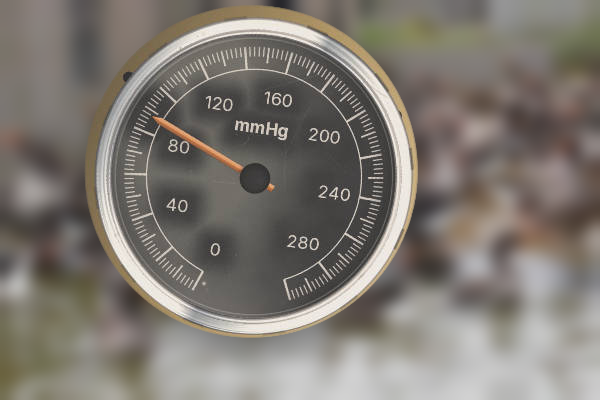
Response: {"value": 88, "unit": "mmHg"}
